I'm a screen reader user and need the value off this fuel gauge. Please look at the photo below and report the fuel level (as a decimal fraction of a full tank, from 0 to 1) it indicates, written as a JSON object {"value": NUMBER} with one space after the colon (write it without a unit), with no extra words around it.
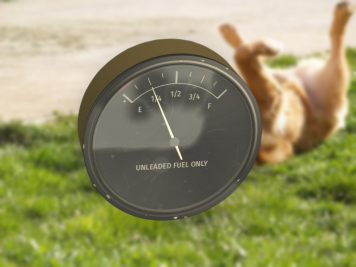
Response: {"value": 0.25}
